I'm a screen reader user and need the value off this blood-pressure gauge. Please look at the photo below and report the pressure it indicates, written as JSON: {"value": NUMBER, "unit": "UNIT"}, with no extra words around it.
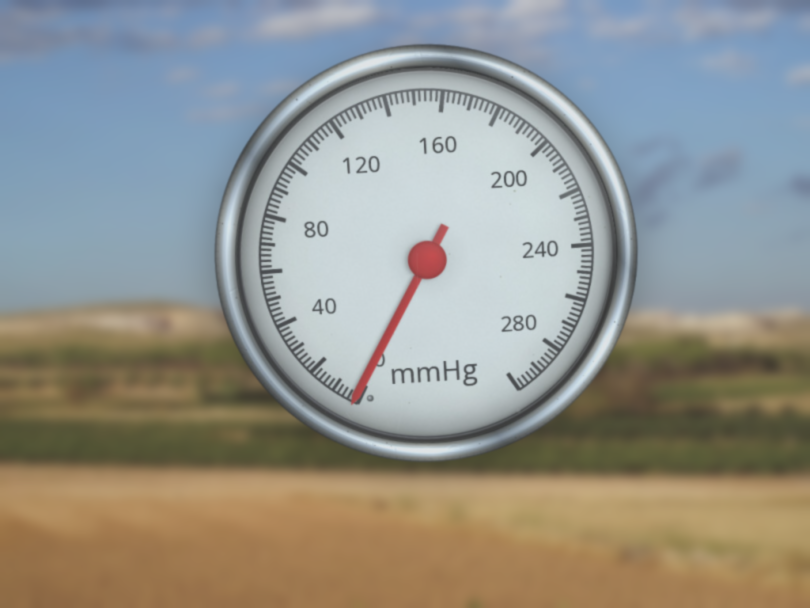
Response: {"value": 2, "unit": "mmHg"}
